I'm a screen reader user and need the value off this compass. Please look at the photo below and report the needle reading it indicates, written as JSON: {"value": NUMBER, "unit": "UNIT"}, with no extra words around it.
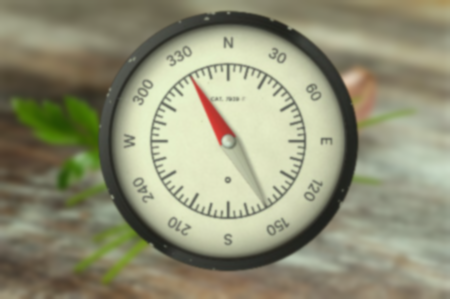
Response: {"value": 330, "unit": "°"}
